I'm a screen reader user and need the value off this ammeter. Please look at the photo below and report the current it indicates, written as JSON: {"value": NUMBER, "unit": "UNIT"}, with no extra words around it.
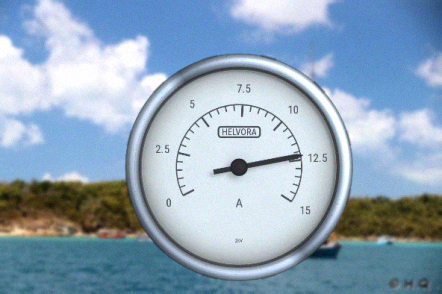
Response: {"value": 12.25, "unit": "A"}
